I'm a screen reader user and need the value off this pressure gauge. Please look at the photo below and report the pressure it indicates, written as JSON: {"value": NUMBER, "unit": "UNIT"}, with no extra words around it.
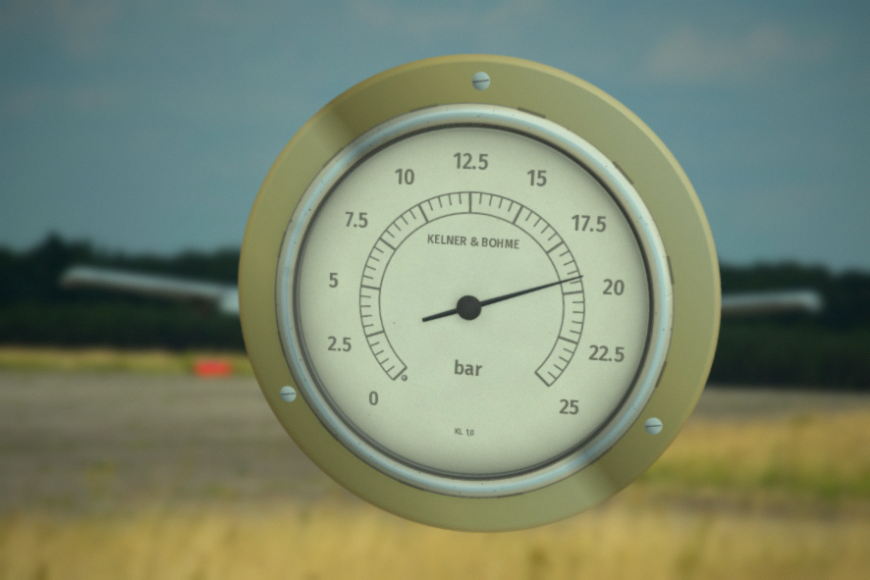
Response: {"value": 19.25, "unit": "bar"}
